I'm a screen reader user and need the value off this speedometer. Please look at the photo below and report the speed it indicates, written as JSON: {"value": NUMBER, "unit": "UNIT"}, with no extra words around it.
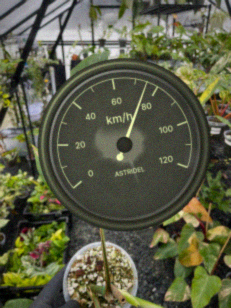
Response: {"value": 75, "unit": "km/h"}
